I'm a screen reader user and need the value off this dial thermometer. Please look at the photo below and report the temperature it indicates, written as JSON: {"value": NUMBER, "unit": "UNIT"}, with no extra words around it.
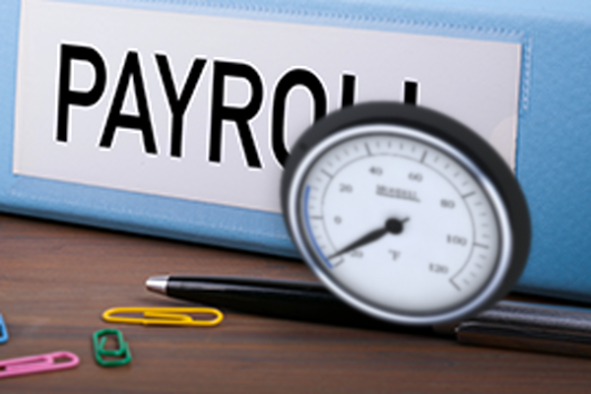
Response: {"value": -16, "unit": "°F"}
